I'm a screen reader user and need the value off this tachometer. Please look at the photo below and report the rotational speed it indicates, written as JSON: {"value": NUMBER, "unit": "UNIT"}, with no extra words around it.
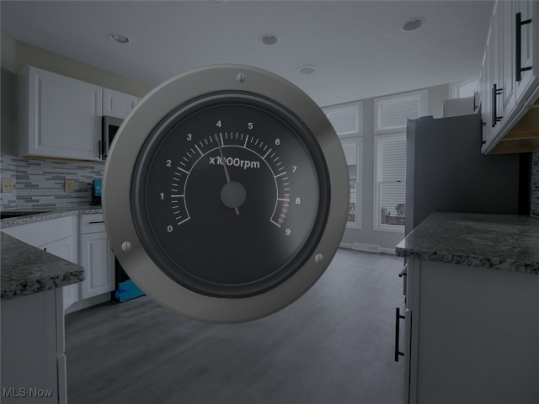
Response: {"value": 3800, "unit": "rpm"}
